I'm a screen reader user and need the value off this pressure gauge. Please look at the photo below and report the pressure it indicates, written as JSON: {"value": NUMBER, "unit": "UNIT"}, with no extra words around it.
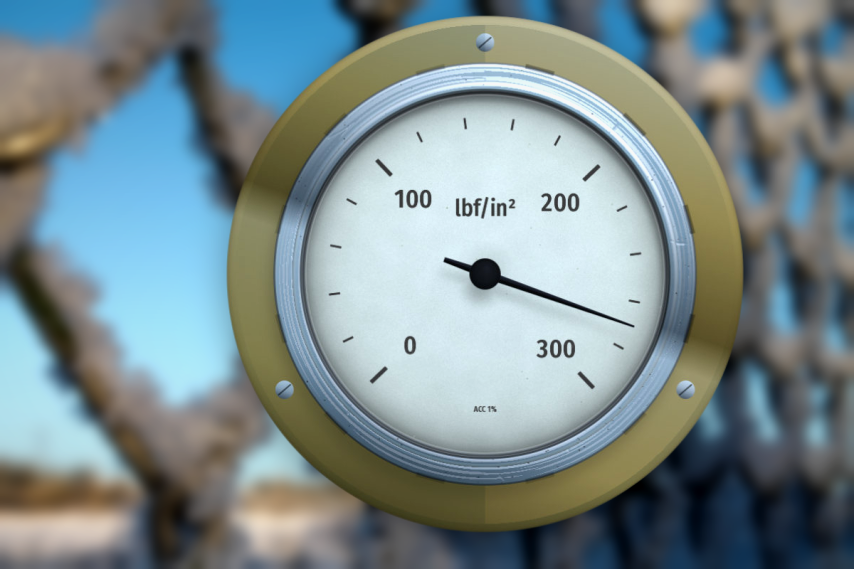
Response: {"value": 270, "unit": "psi"}
